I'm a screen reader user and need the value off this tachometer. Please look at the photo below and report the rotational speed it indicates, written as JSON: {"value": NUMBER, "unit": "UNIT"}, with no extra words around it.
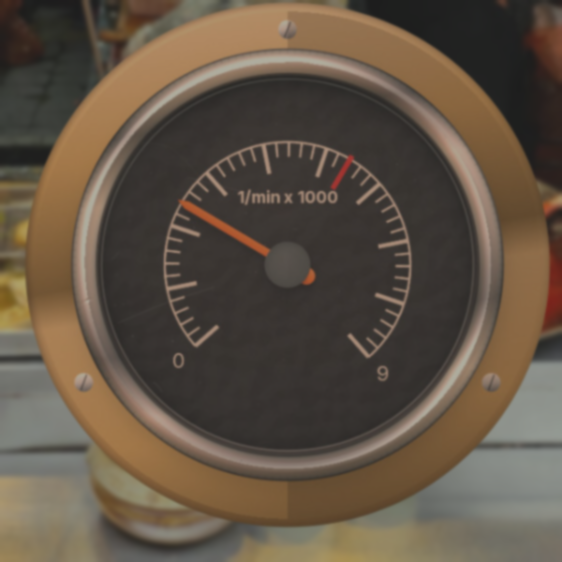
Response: {"value": 2400, "unit": "rpm"}
